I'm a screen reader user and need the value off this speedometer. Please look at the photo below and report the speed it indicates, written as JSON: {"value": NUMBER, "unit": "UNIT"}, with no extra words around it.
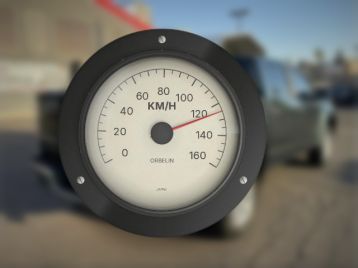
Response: {"value": 125, "unit": "km/h"}
